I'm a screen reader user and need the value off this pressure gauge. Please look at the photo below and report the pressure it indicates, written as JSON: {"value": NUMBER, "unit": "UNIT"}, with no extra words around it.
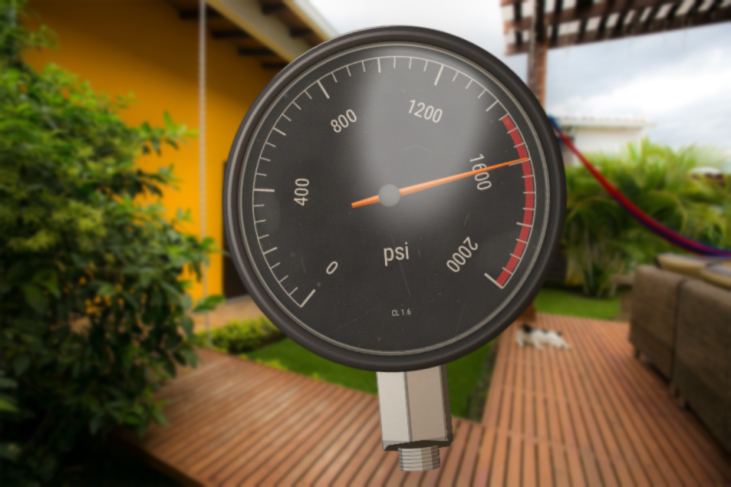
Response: {"value": 1600, "unit": "psi"}
